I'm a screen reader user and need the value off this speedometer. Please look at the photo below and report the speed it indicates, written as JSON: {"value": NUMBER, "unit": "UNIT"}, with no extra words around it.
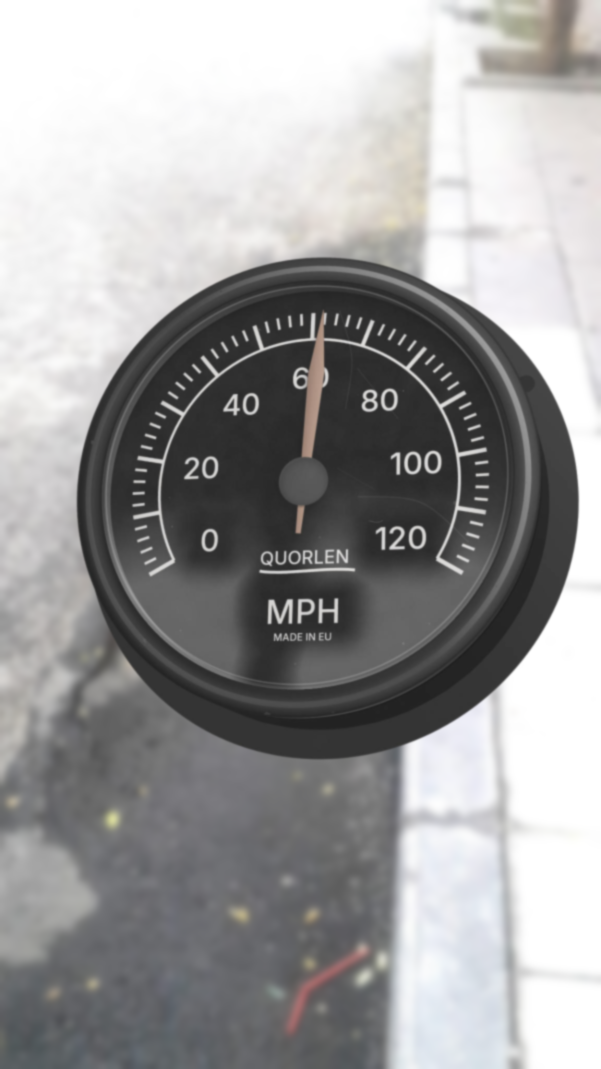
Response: {"value": 62, "unit": "mph"}
